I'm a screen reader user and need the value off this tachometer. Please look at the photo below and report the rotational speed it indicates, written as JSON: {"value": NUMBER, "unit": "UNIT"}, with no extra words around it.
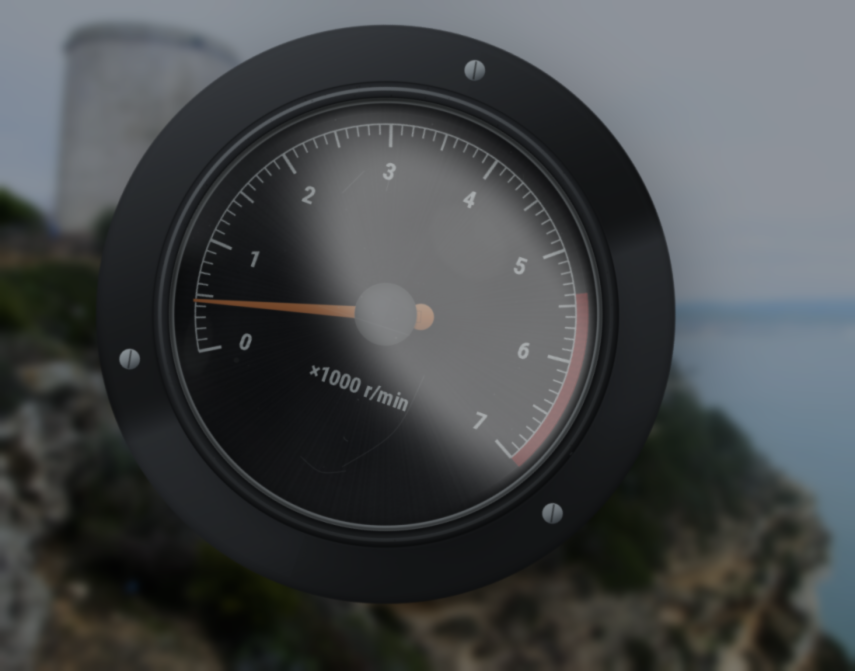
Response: {"value": 450, "unit": "rpm"}
